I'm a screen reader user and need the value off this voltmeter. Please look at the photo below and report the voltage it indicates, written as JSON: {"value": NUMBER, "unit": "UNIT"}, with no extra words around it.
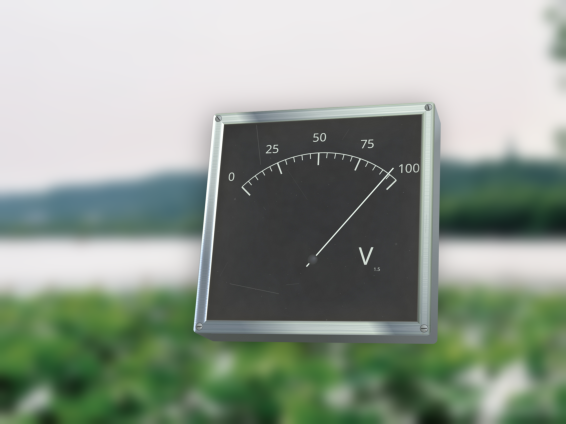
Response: {"value": 95, "unit": "V"}
